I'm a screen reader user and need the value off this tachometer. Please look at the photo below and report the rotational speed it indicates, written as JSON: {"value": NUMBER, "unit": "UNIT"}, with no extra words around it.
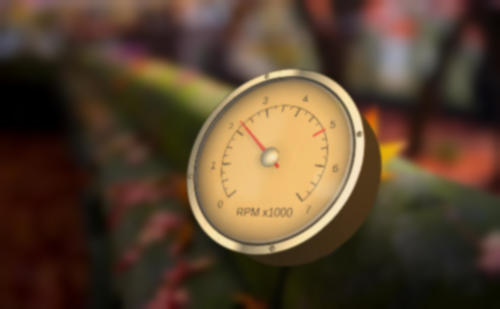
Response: {"value": 2250, "unit": "rpm"}
